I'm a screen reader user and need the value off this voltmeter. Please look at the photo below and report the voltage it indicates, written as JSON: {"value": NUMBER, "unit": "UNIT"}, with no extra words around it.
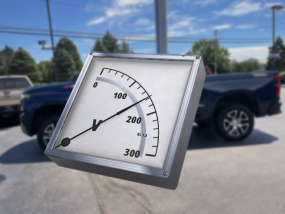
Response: {"value": 160, "unit": "V"}
